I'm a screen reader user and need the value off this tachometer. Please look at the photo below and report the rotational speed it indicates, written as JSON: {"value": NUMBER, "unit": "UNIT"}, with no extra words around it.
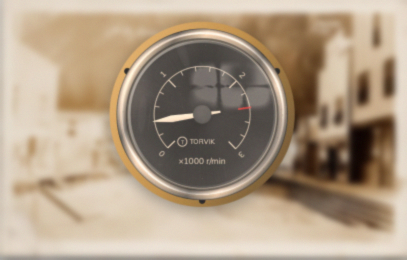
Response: {"value": 400, "unit": "rpm"}
